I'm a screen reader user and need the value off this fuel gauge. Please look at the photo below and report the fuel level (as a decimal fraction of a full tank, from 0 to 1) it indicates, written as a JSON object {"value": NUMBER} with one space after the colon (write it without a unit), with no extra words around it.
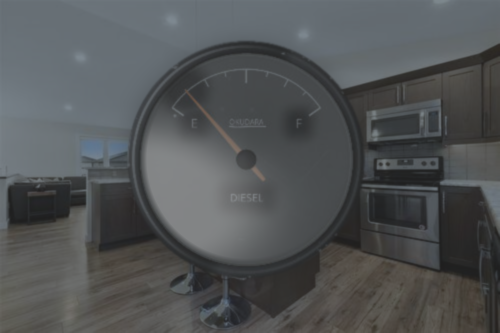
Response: {"value": 0.125}
